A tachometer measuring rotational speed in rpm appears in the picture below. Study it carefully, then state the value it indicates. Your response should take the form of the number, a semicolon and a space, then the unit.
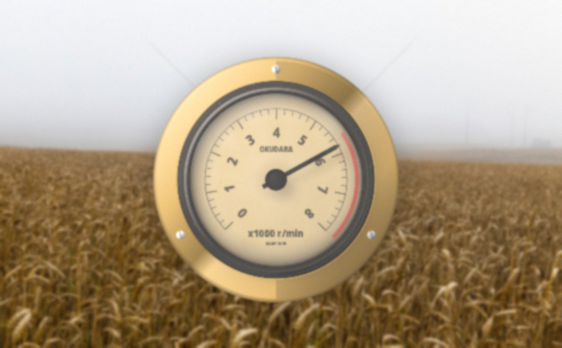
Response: 5800; rpm
